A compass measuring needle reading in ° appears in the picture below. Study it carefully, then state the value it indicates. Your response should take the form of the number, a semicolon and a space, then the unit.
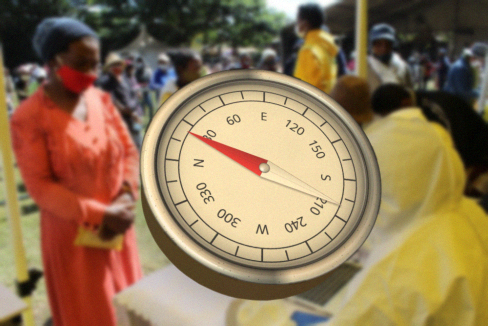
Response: 22.5; °
